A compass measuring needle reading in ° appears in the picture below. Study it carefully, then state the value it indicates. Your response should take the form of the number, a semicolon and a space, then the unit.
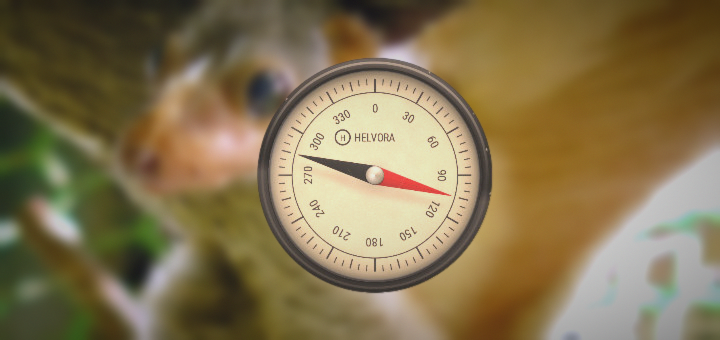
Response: 105; °
